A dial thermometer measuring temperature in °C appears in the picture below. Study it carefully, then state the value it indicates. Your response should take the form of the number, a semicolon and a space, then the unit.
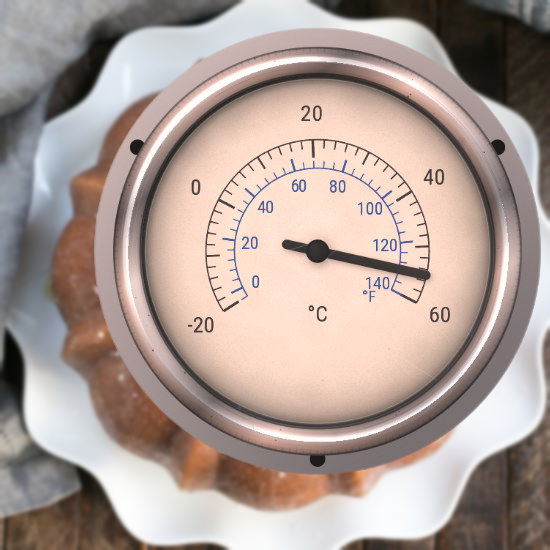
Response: 55; °C
